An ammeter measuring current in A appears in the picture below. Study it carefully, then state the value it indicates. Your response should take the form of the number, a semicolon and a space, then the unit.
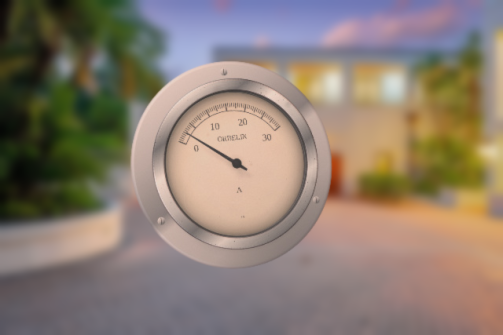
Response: 2.5; A
